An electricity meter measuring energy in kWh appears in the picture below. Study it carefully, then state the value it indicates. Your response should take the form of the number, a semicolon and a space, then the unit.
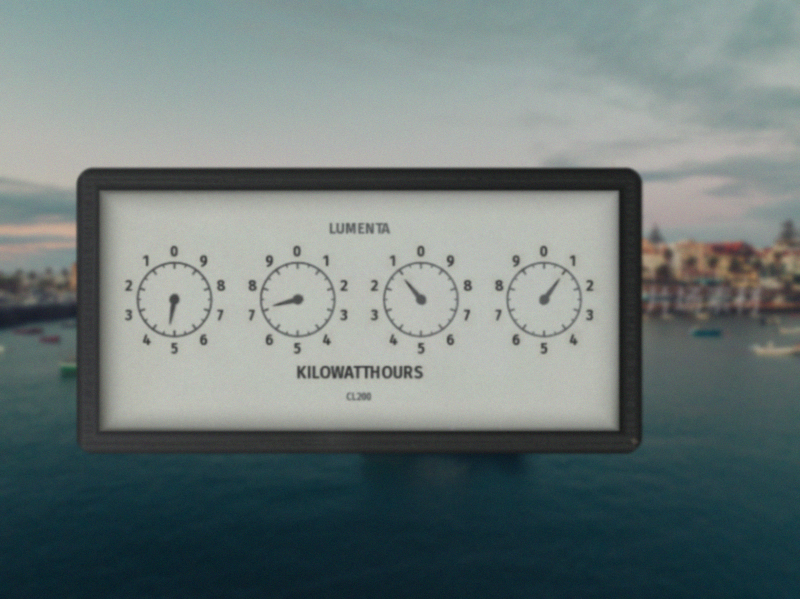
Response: 4711; kWh
